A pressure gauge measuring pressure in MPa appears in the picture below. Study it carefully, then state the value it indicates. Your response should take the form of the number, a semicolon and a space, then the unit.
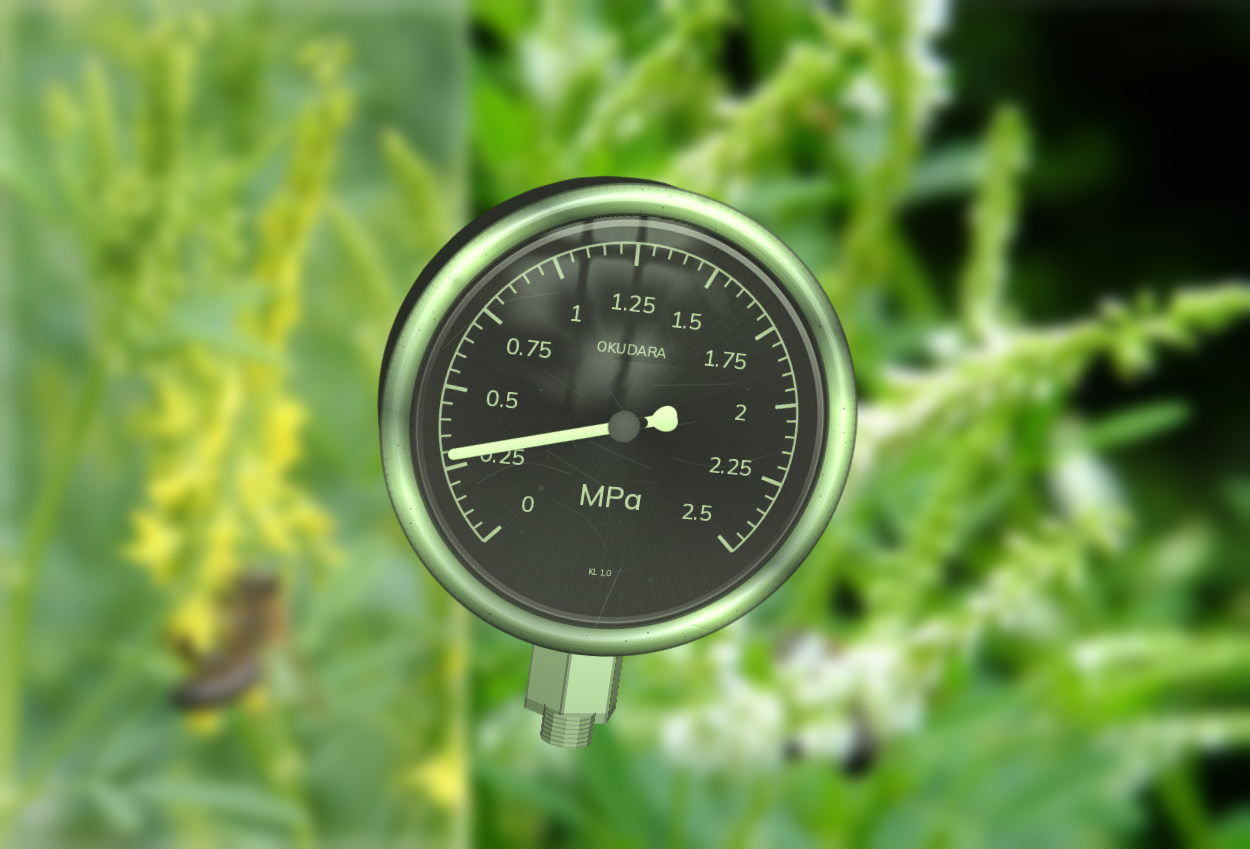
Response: 0.3; MPa
